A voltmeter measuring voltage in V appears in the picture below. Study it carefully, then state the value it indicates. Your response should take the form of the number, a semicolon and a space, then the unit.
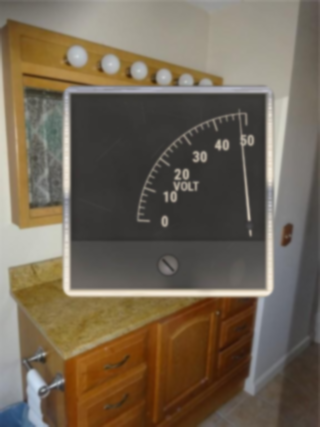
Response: 48; V
